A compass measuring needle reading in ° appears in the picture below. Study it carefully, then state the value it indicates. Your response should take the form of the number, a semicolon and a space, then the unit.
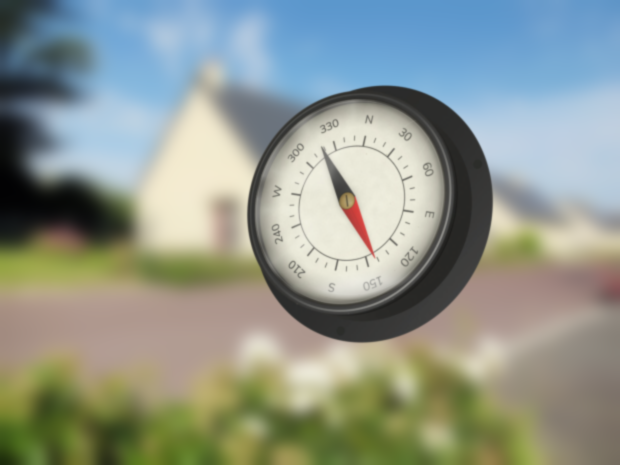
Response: 140; °
